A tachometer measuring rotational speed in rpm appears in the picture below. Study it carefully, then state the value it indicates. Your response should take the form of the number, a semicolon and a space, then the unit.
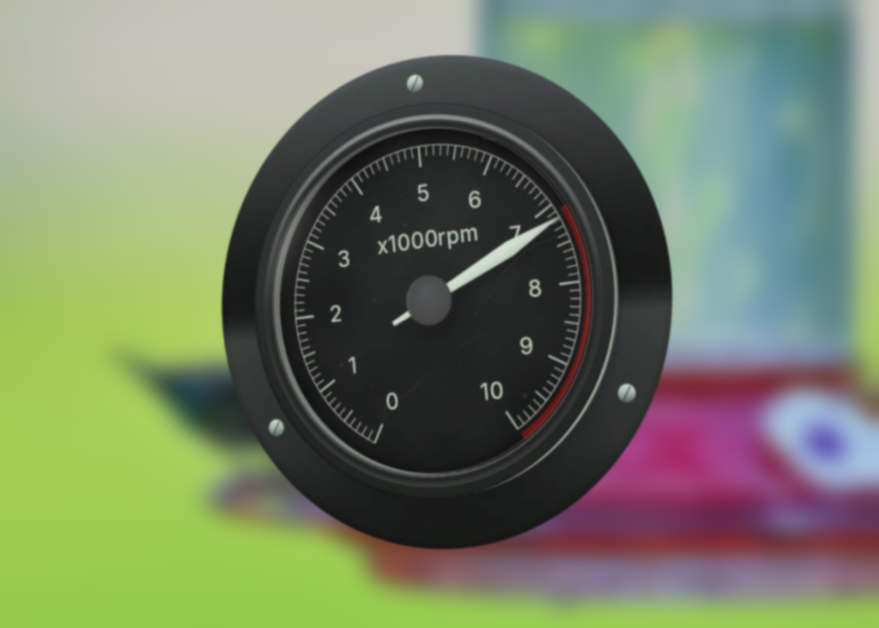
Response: 7200; rpm
